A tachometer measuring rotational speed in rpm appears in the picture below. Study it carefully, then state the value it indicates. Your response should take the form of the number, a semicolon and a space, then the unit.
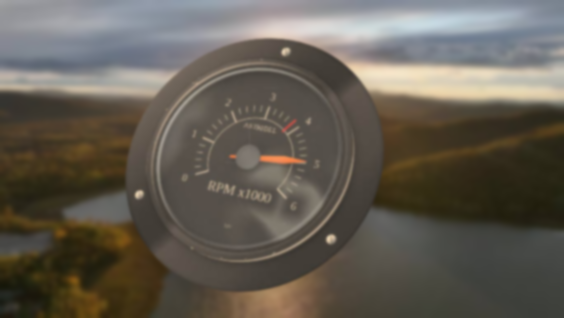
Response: 5000; rpm
